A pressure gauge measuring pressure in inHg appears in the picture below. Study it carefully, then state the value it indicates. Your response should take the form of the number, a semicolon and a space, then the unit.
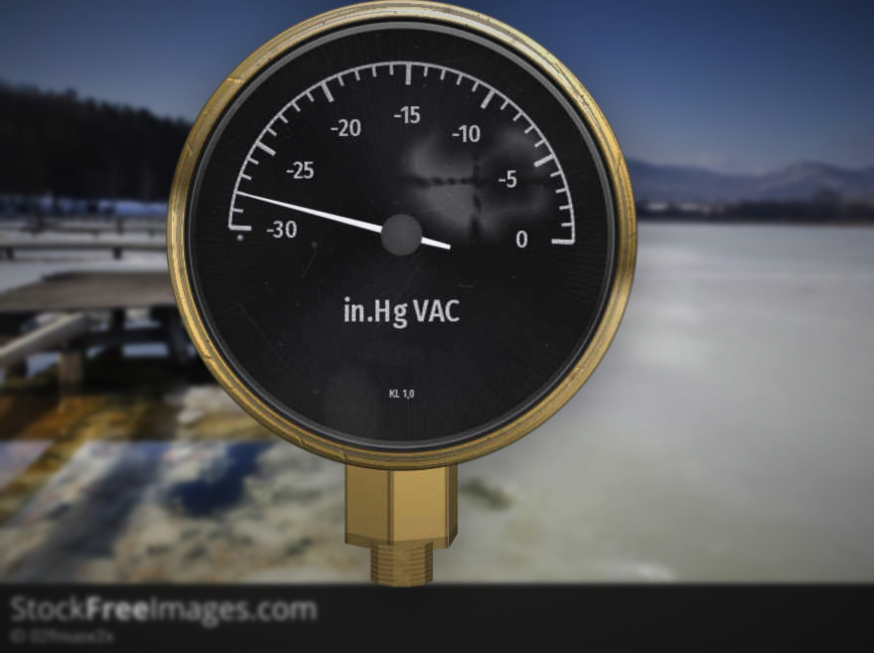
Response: -28; inHg
